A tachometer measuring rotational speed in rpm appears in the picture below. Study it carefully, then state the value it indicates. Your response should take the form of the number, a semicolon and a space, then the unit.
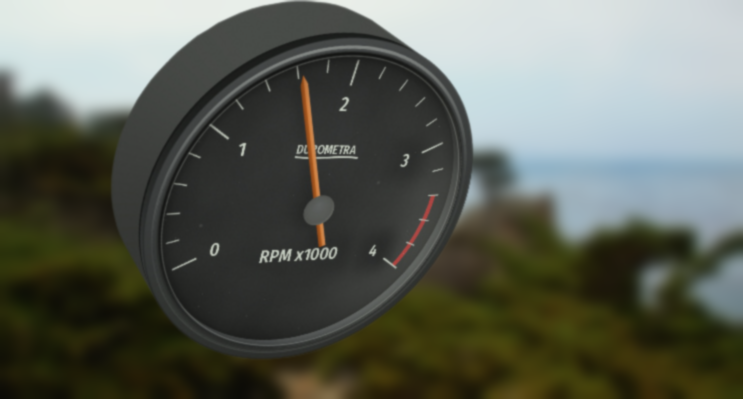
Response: 1600; rpm
